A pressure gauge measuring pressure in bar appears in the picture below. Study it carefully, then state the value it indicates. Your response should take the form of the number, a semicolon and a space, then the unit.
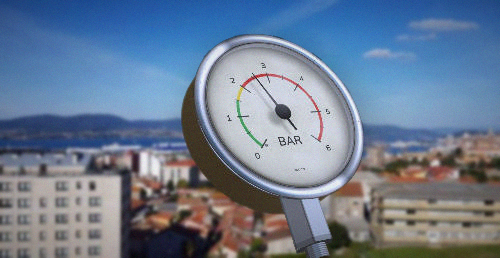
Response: 2.5; bar
